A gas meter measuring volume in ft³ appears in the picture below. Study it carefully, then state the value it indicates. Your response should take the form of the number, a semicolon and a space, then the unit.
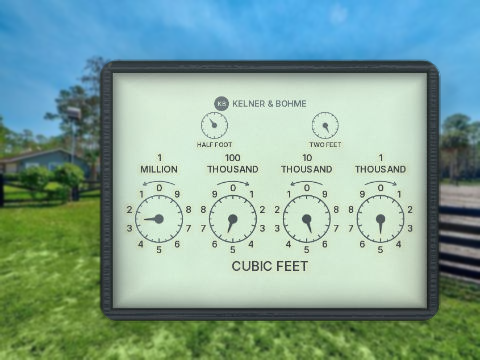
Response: 255500; ft³
